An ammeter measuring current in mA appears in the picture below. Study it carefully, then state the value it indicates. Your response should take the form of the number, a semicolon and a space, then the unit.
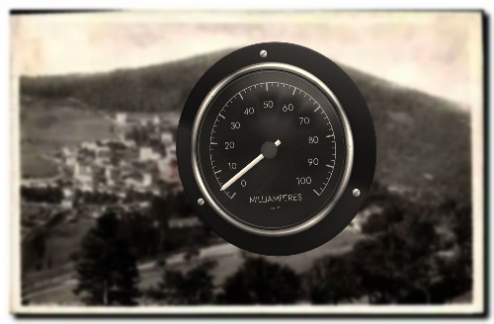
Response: 4; mA
